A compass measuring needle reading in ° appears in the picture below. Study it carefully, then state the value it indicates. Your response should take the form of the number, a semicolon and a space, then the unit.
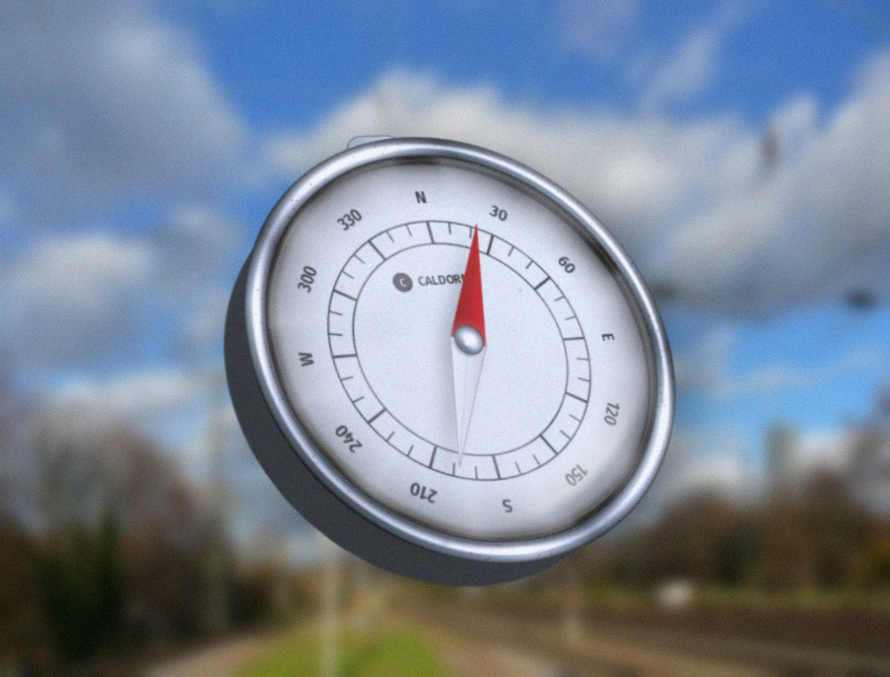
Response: 20; °
